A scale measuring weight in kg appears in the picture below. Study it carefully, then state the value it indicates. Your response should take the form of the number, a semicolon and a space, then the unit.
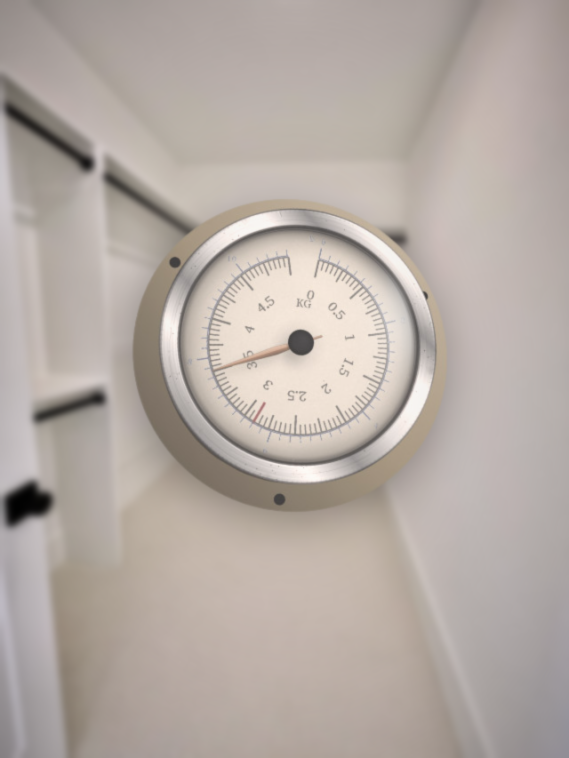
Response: 3.5; kg
